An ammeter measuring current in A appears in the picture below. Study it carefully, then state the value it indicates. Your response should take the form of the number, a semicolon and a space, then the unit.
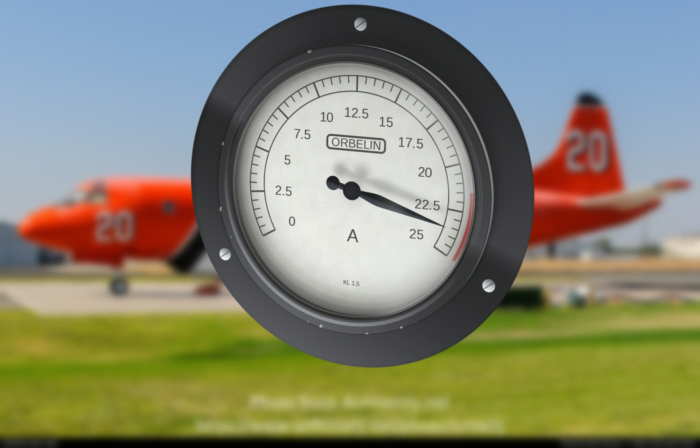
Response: 23.5; A
